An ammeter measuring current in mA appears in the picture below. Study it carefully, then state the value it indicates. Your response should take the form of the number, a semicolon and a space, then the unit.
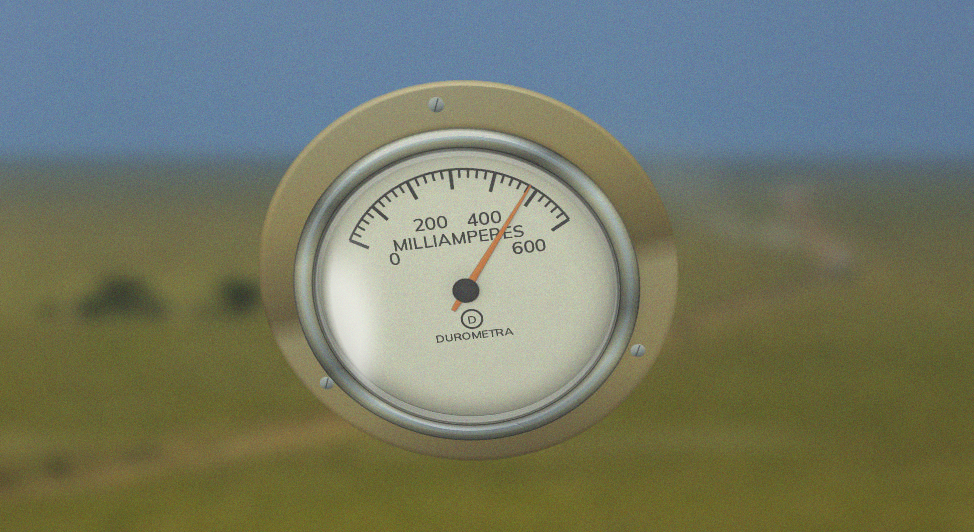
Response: 480; mA
